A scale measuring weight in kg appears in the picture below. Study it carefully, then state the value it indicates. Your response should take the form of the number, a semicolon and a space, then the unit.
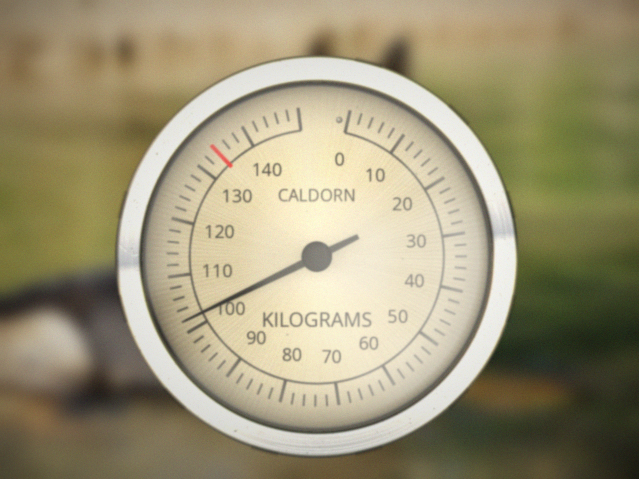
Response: 102; kg
